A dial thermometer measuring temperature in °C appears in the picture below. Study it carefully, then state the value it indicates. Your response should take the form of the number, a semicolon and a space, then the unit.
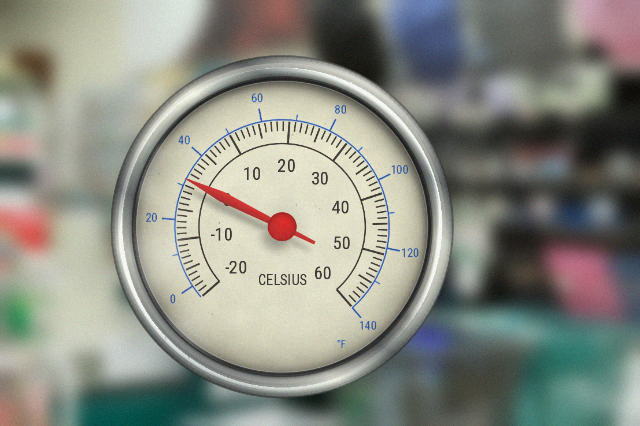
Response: 0; °C
